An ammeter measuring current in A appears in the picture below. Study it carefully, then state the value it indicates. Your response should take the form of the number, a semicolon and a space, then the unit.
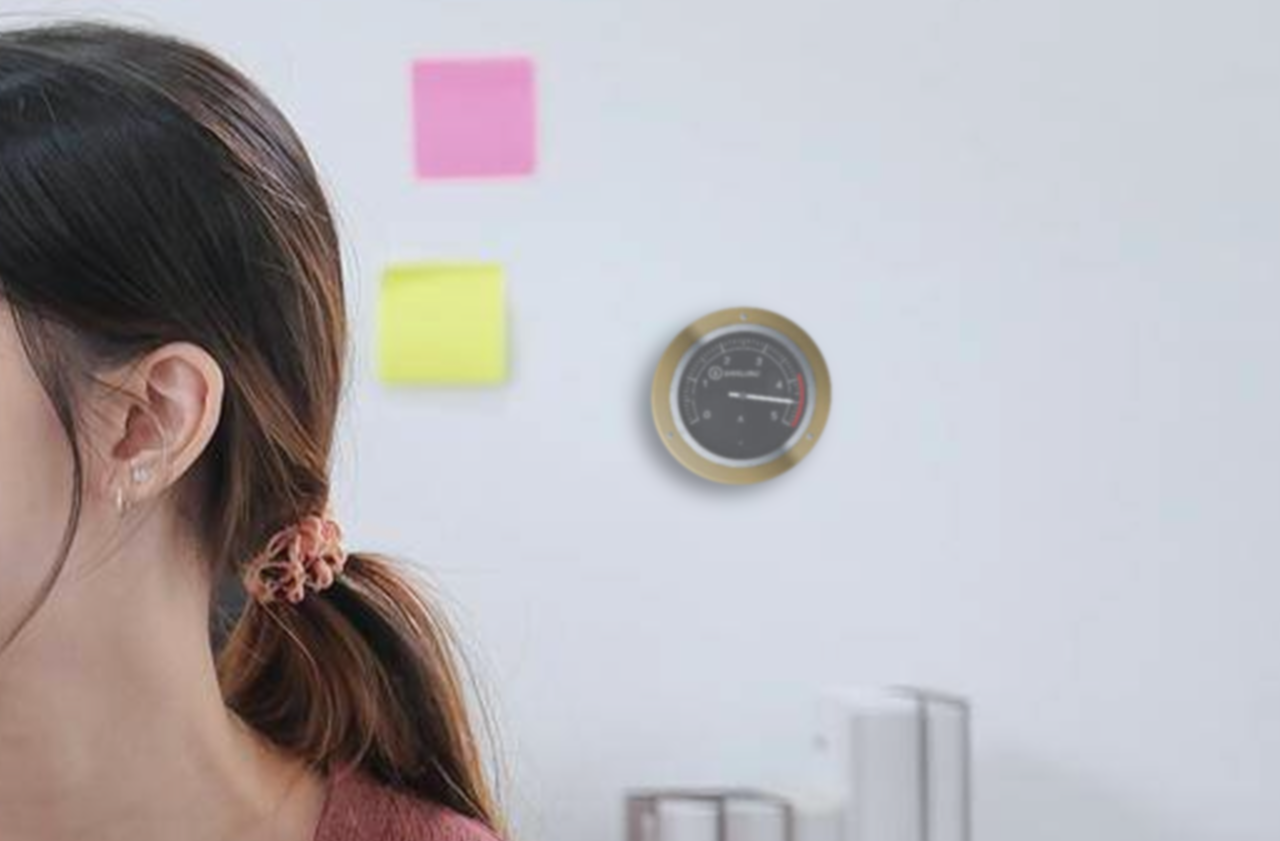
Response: 4.5; A
